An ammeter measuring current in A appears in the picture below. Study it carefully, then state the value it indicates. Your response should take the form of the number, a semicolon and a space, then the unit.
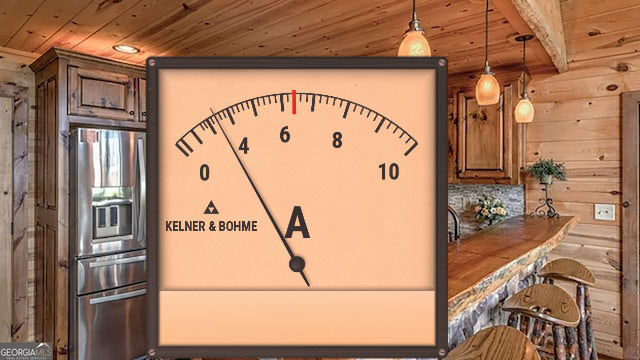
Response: 3.4; A
